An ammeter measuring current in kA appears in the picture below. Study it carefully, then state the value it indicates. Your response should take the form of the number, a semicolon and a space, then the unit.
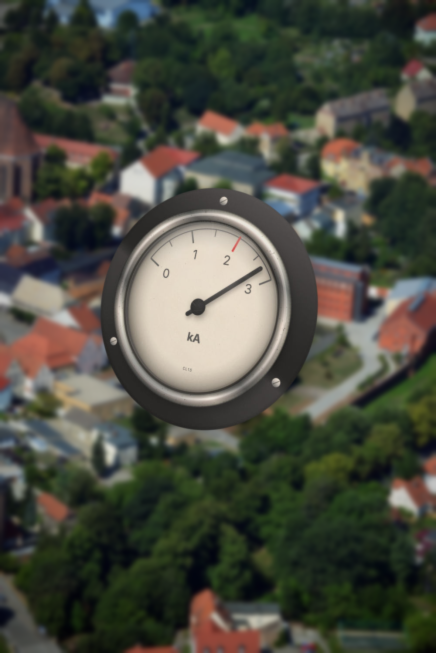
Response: 2.75; kA
